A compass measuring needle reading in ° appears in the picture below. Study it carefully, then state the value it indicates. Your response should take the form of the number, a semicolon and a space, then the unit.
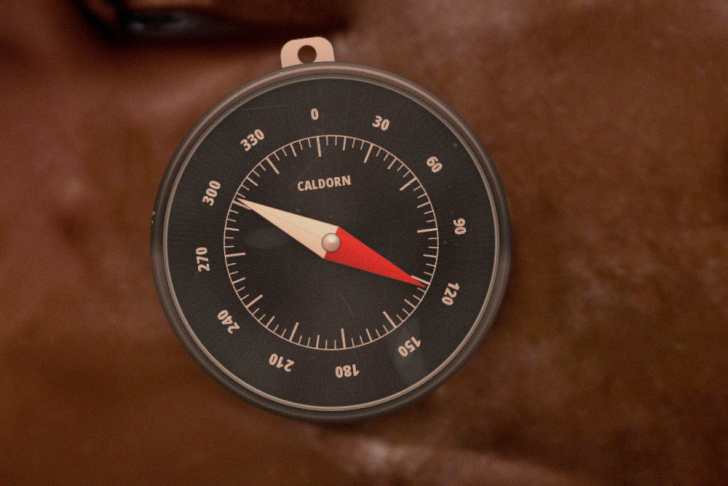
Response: 122.5; °
